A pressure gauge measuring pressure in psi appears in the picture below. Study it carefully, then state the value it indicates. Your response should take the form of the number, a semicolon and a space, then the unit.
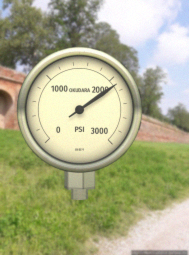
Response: 2100; psi
